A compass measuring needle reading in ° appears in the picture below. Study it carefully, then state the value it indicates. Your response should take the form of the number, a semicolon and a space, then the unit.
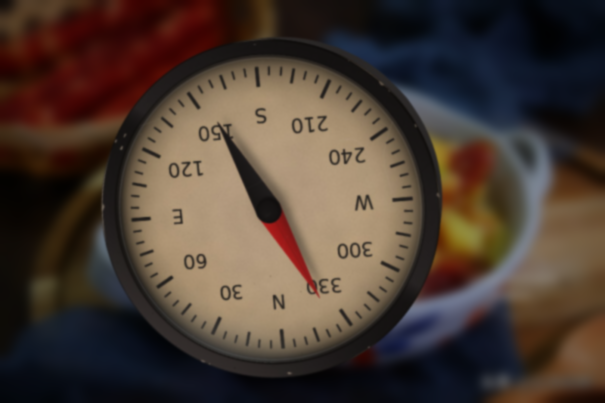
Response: 335; °
